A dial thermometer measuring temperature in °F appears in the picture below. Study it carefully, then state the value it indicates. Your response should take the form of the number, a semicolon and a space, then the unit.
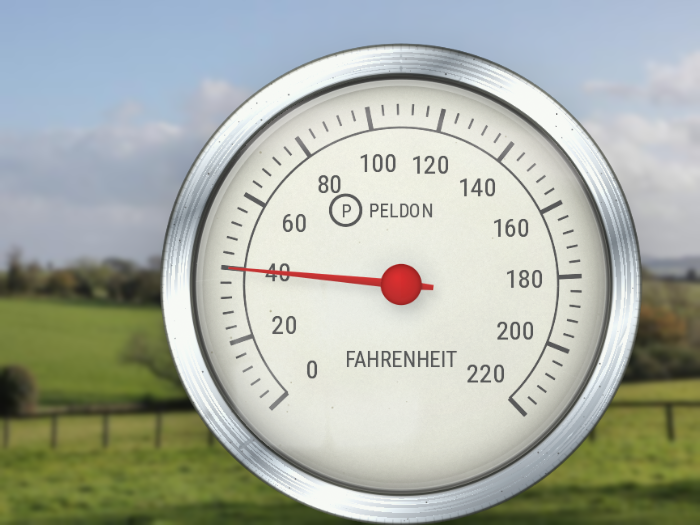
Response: 40; °F
